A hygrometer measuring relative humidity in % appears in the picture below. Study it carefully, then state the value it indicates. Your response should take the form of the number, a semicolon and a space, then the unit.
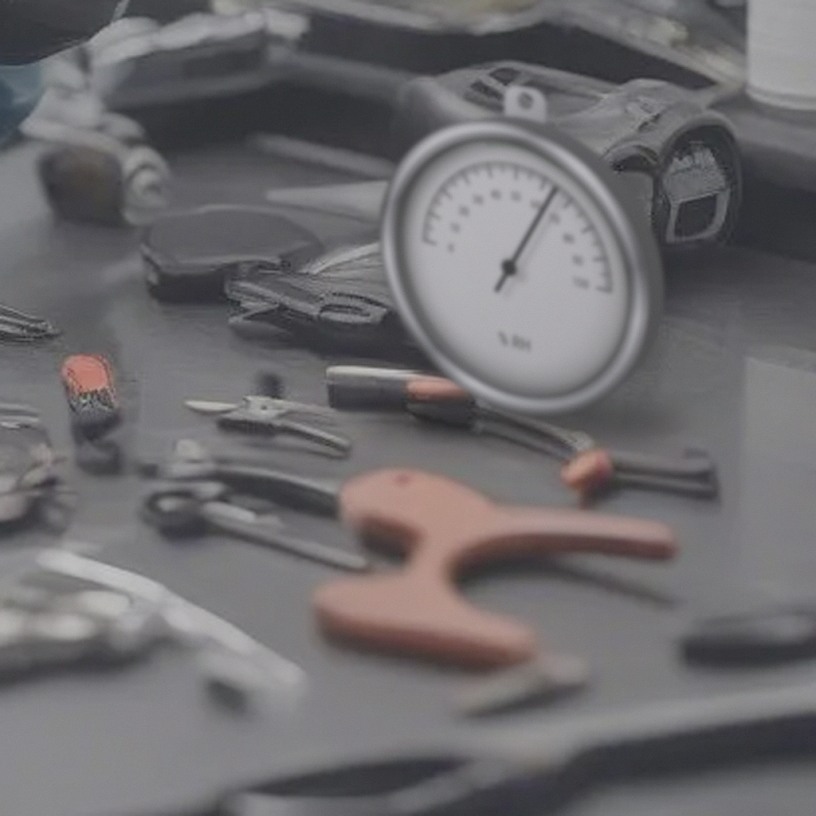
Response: 65; %
